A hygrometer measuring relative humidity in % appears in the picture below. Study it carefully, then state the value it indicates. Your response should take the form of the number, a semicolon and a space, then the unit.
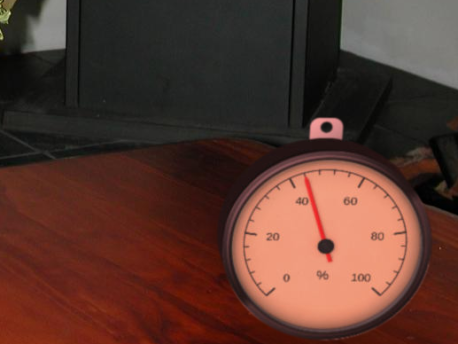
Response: 44; %
